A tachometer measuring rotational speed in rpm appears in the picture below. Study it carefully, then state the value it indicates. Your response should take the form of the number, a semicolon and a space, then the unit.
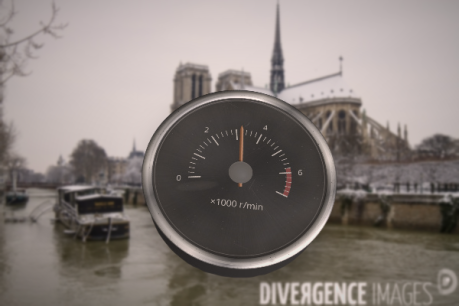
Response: 3200; rpm
